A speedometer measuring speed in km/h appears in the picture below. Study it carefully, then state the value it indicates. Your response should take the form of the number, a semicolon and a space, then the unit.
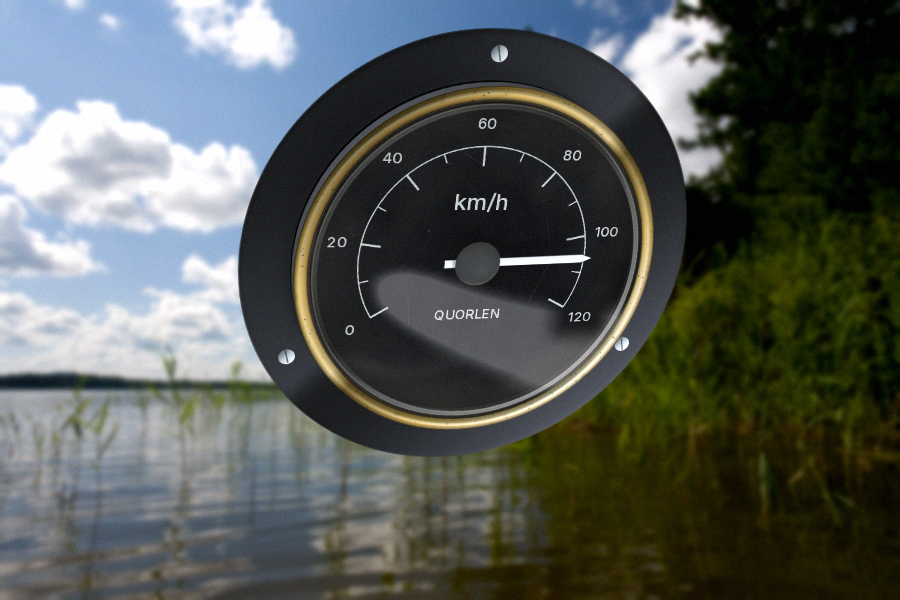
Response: 105; km/h
